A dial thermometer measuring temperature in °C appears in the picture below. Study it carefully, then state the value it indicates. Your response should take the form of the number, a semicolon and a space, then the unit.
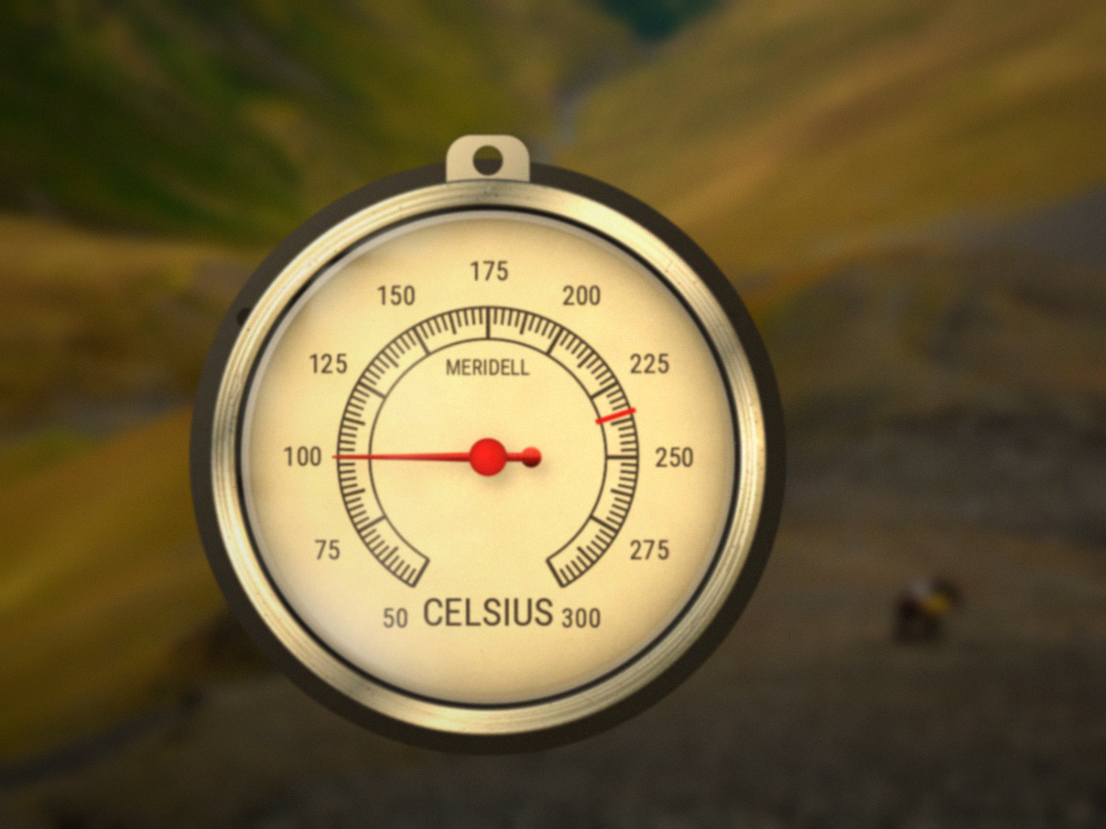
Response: 100; °C
